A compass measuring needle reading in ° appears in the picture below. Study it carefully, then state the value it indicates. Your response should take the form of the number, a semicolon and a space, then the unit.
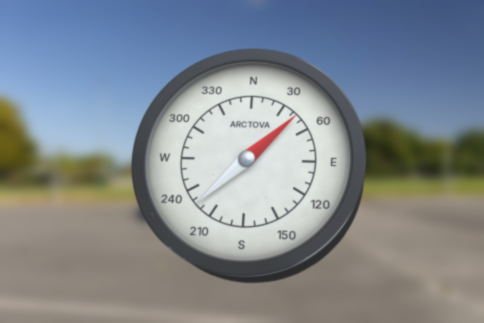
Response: 45; °
